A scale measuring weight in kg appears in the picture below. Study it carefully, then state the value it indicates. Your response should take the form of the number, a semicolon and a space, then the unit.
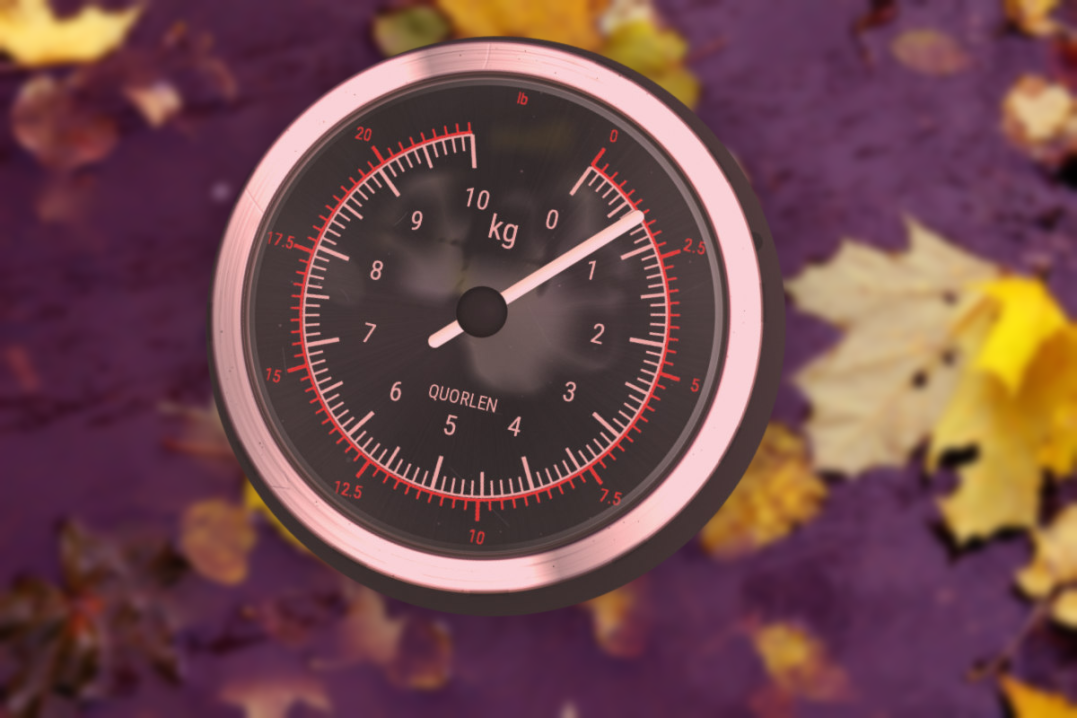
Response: 0.7; kg
